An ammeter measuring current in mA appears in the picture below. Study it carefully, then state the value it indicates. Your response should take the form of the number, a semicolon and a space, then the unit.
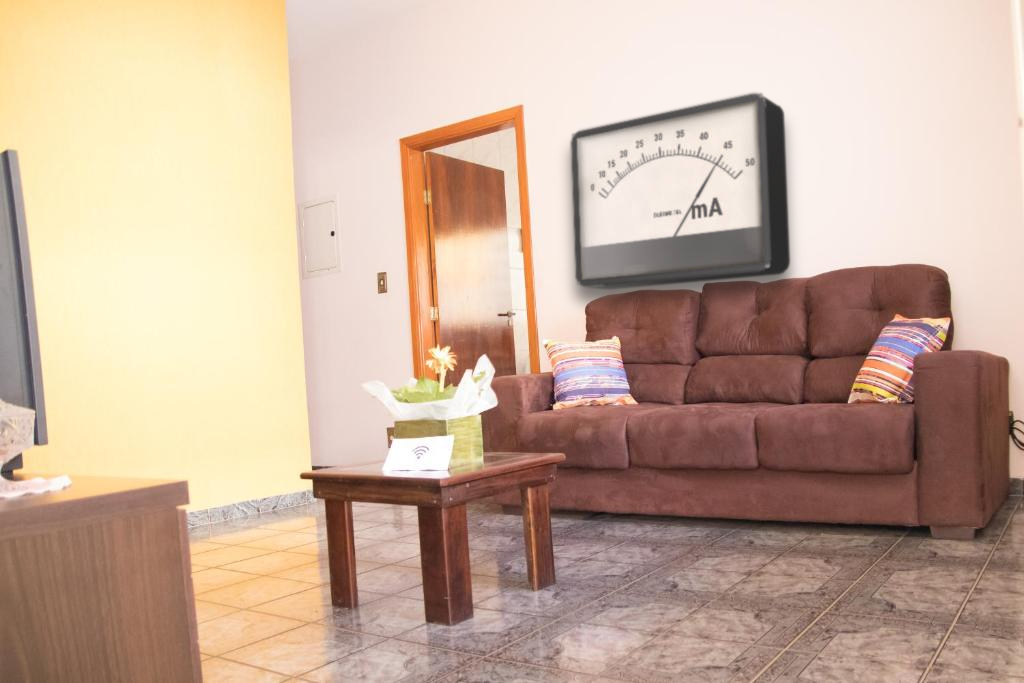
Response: 45; mA
